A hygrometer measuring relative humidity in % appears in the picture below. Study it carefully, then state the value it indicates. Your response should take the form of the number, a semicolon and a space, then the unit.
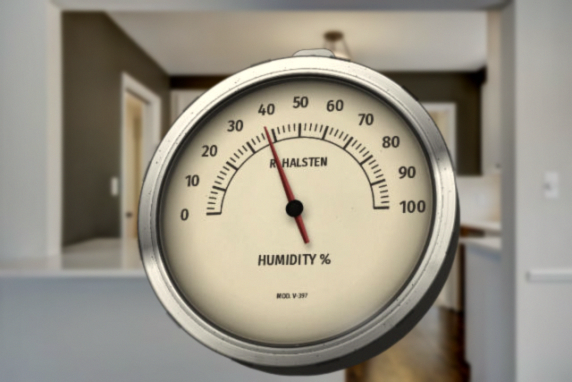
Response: 38; %
